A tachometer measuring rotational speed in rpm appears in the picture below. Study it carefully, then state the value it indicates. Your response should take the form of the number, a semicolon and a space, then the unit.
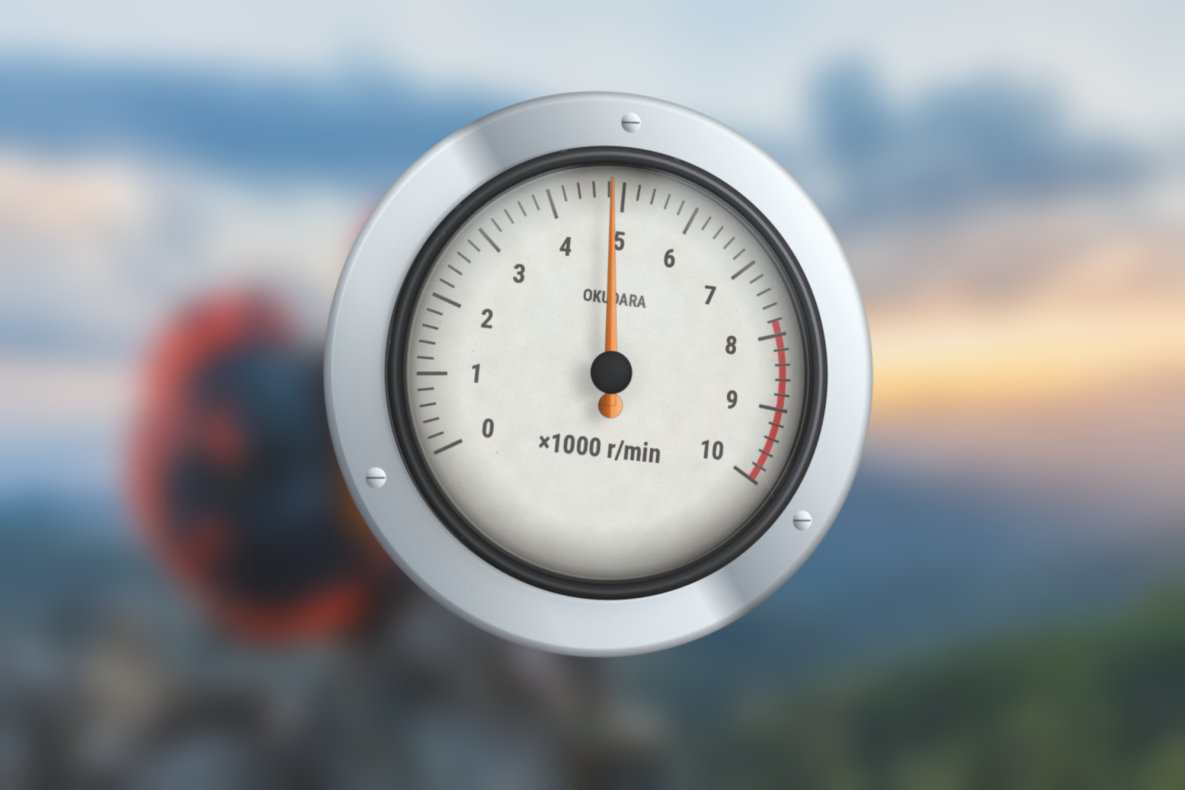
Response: 4800; rpm
